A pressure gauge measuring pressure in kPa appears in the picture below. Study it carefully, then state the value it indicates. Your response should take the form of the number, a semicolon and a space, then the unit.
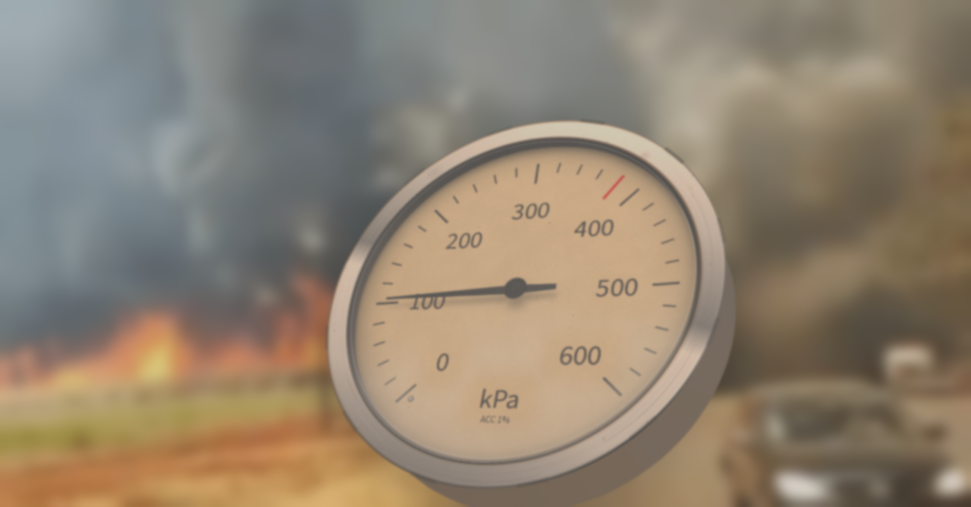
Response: 100; kPa
